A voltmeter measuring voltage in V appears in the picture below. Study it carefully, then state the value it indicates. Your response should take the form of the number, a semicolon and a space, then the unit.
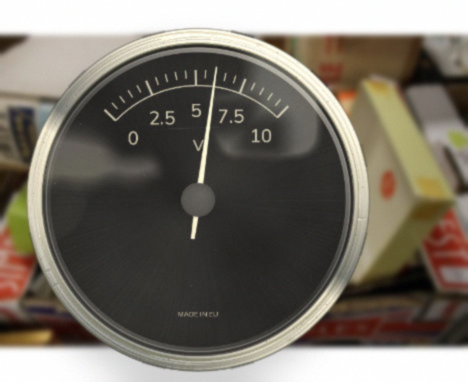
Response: 6; V
